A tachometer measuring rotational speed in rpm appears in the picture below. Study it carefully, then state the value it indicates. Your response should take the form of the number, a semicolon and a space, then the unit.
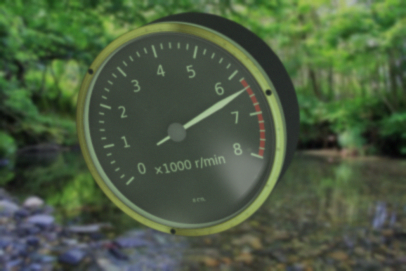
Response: 6400; rpm
